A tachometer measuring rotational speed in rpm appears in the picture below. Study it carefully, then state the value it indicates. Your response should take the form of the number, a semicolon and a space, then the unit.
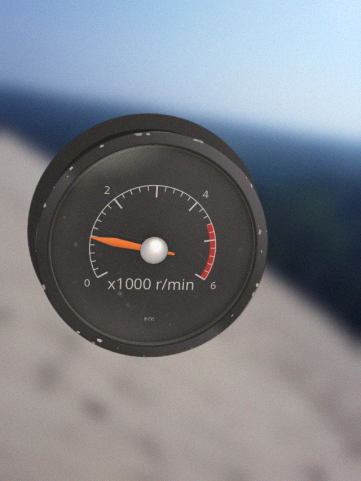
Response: 1000; rpm
